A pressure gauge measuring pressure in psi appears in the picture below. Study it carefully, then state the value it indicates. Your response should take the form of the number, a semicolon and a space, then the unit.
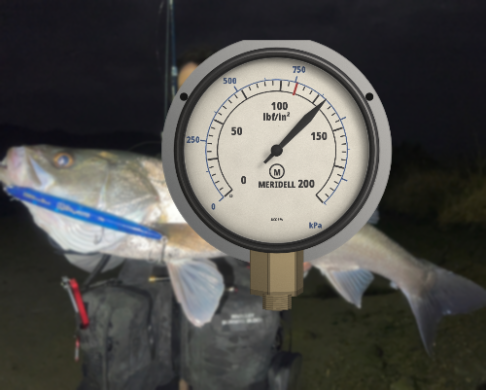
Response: 130; psi
